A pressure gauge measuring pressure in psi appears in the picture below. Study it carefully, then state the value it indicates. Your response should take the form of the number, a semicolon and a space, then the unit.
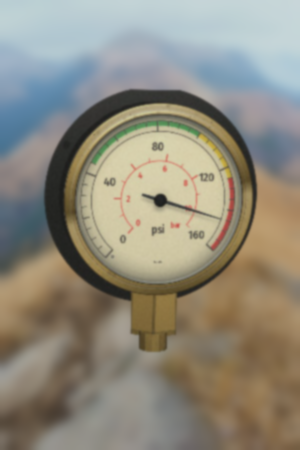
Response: 145; psi
